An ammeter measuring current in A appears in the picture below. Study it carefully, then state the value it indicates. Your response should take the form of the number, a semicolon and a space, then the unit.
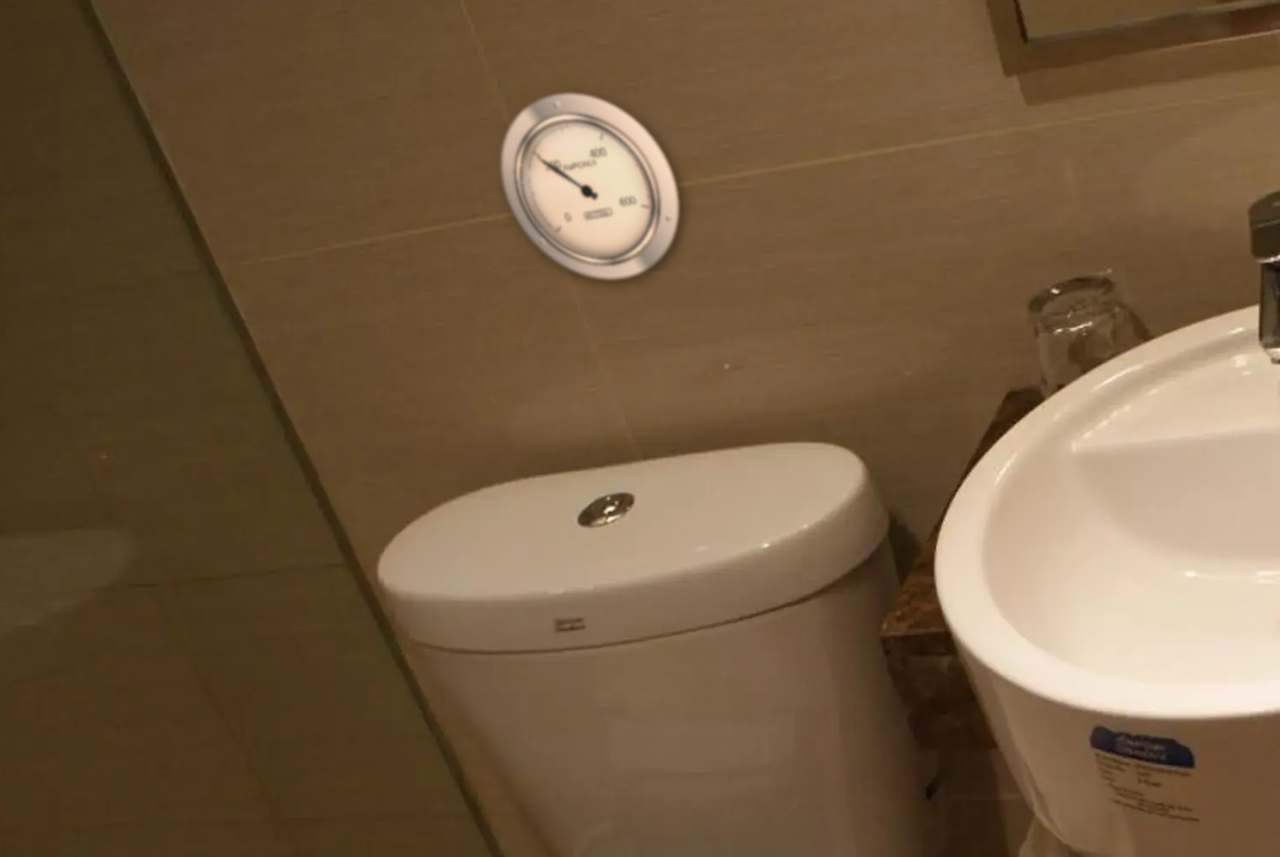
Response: 200; A
